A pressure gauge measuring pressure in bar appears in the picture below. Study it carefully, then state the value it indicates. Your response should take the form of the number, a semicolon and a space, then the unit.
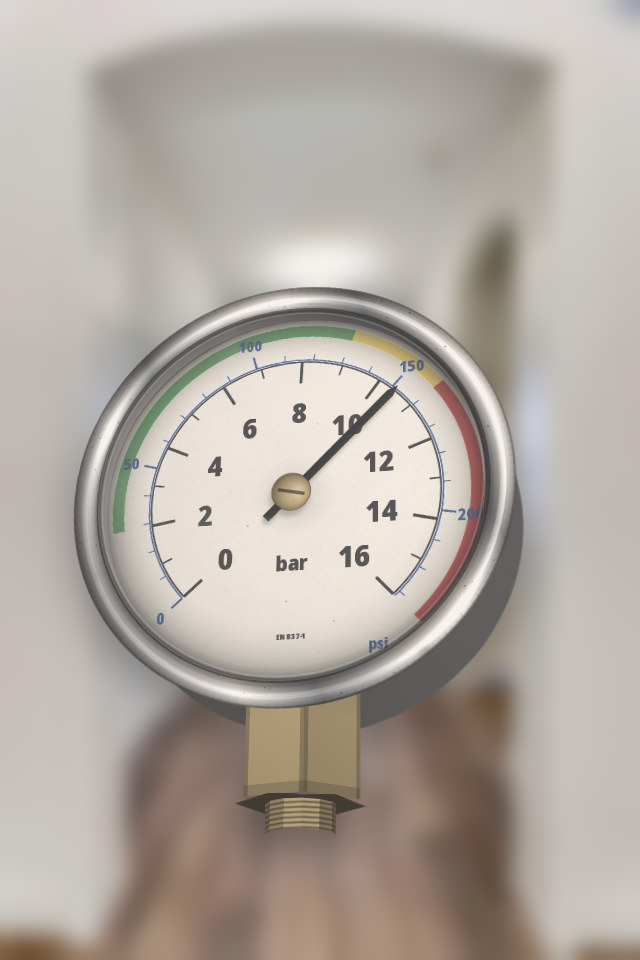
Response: 10.5; bar
